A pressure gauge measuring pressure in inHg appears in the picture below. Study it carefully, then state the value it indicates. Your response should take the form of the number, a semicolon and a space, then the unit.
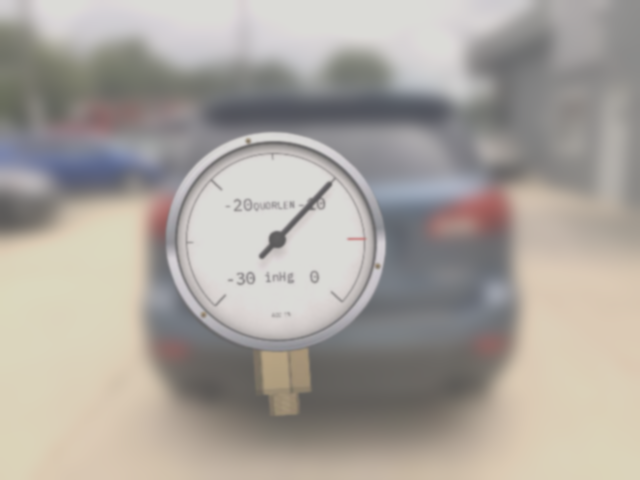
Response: -10; inHg
